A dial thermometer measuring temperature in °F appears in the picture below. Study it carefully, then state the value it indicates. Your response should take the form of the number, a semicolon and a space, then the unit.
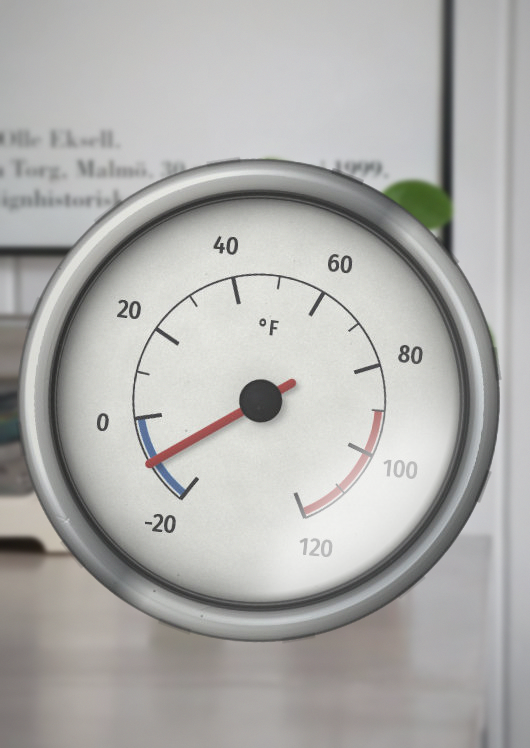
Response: -10; °F
